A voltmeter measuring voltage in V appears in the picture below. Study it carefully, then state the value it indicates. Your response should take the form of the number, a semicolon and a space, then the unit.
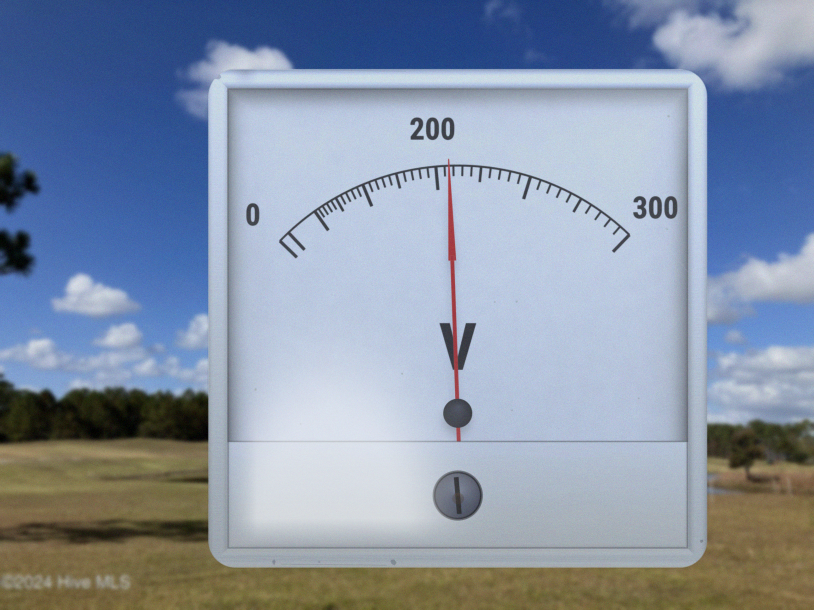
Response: 207.5; V
